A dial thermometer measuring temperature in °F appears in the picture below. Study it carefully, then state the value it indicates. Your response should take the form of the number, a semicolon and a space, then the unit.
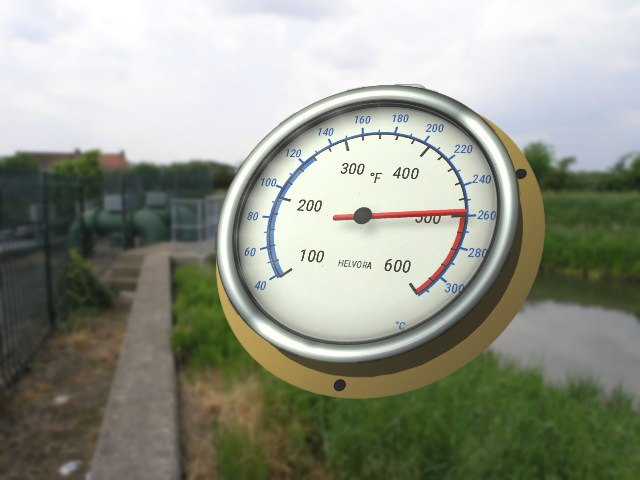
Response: 500; °F
